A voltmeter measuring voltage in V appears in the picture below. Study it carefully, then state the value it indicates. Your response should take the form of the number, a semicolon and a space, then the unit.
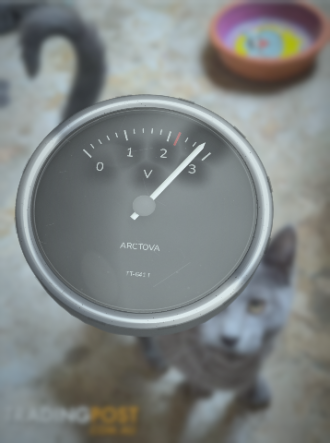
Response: 2.8; V
